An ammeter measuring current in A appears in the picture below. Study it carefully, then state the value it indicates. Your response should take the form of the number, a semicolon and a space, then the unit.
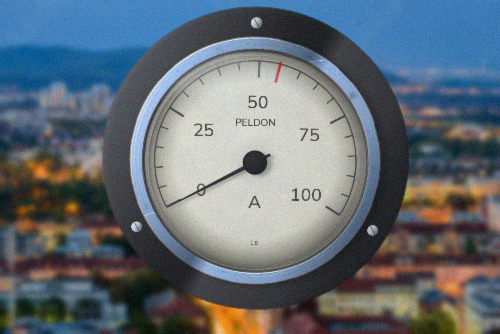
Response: 0; A
